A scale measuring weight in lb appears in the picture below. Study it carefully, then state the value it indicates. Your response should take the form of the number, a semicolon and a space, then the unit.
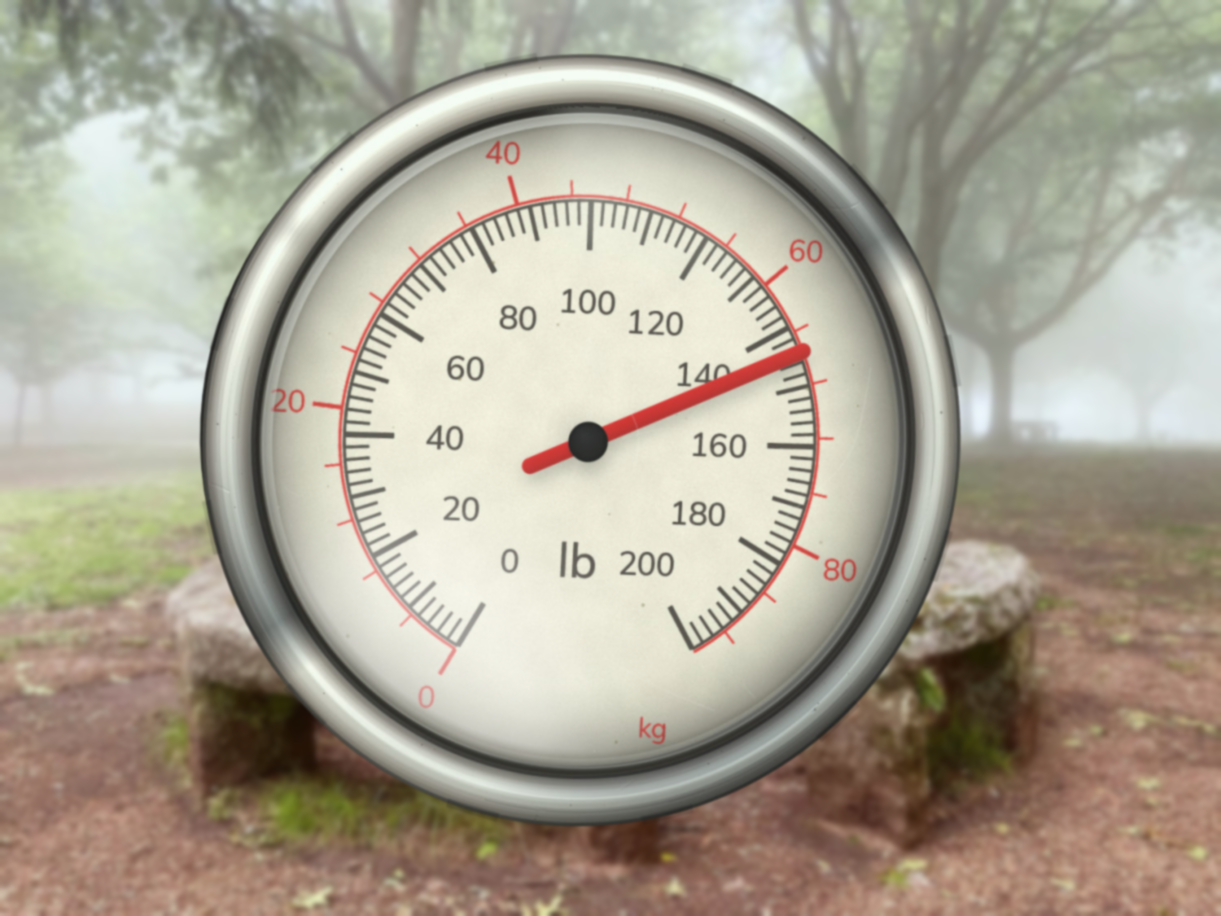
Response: 144; lb
